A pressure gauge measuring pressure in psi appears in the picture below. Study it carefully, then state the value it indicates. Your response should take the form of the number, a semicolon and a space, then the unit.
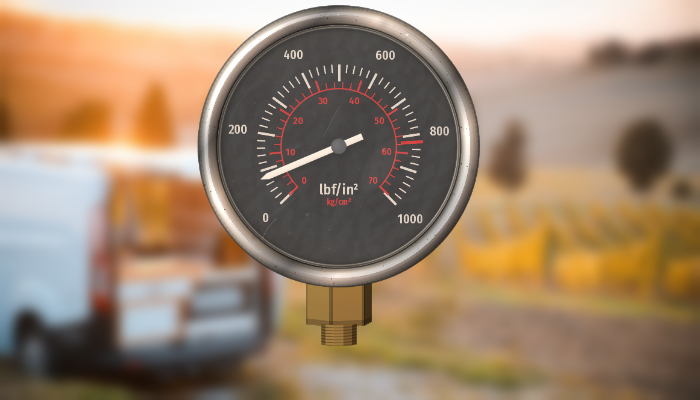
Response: 80; psi
